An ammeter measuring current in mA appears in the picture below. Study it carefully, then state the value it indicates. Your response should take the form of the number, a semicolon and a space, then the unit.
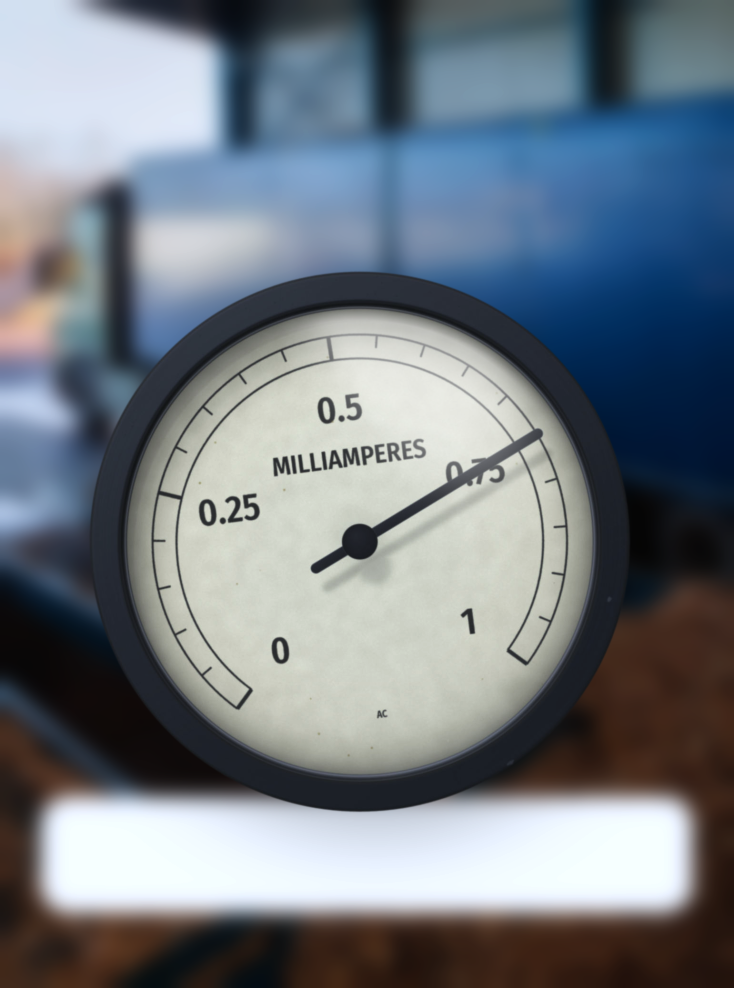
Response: 0.75; mA
